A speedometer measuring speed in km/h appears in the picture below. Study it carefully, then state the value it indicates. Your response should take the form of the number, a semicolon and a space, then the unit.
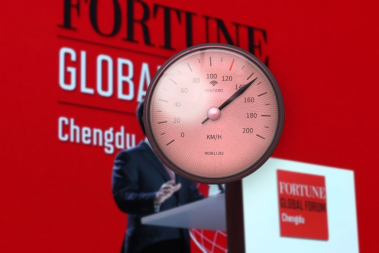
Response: 145; km/h
